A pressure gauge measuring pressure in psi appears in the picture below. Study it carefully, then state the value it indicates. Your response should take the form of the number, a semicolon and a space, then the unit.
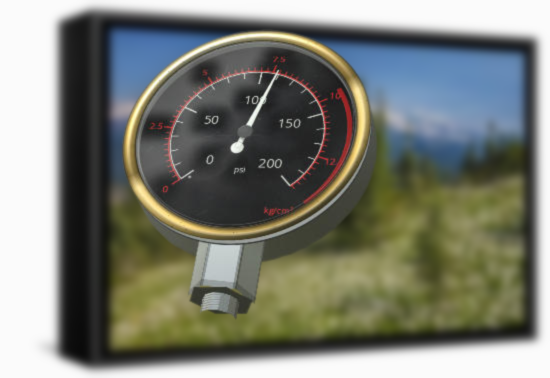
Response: 110; psi
